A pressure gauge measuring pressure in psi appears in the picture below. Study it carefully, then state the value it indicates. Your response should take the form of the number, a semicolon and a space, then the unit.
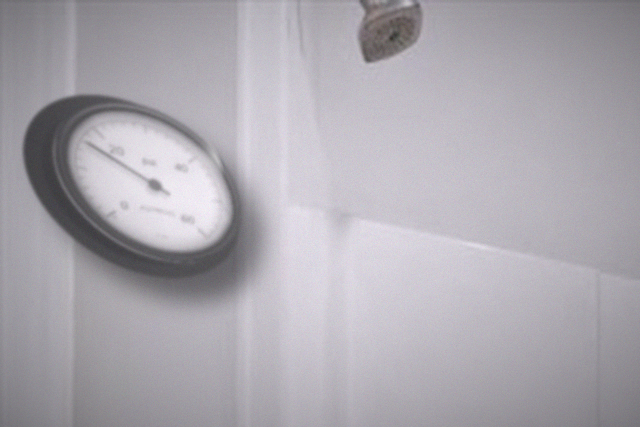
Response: 16; psi
